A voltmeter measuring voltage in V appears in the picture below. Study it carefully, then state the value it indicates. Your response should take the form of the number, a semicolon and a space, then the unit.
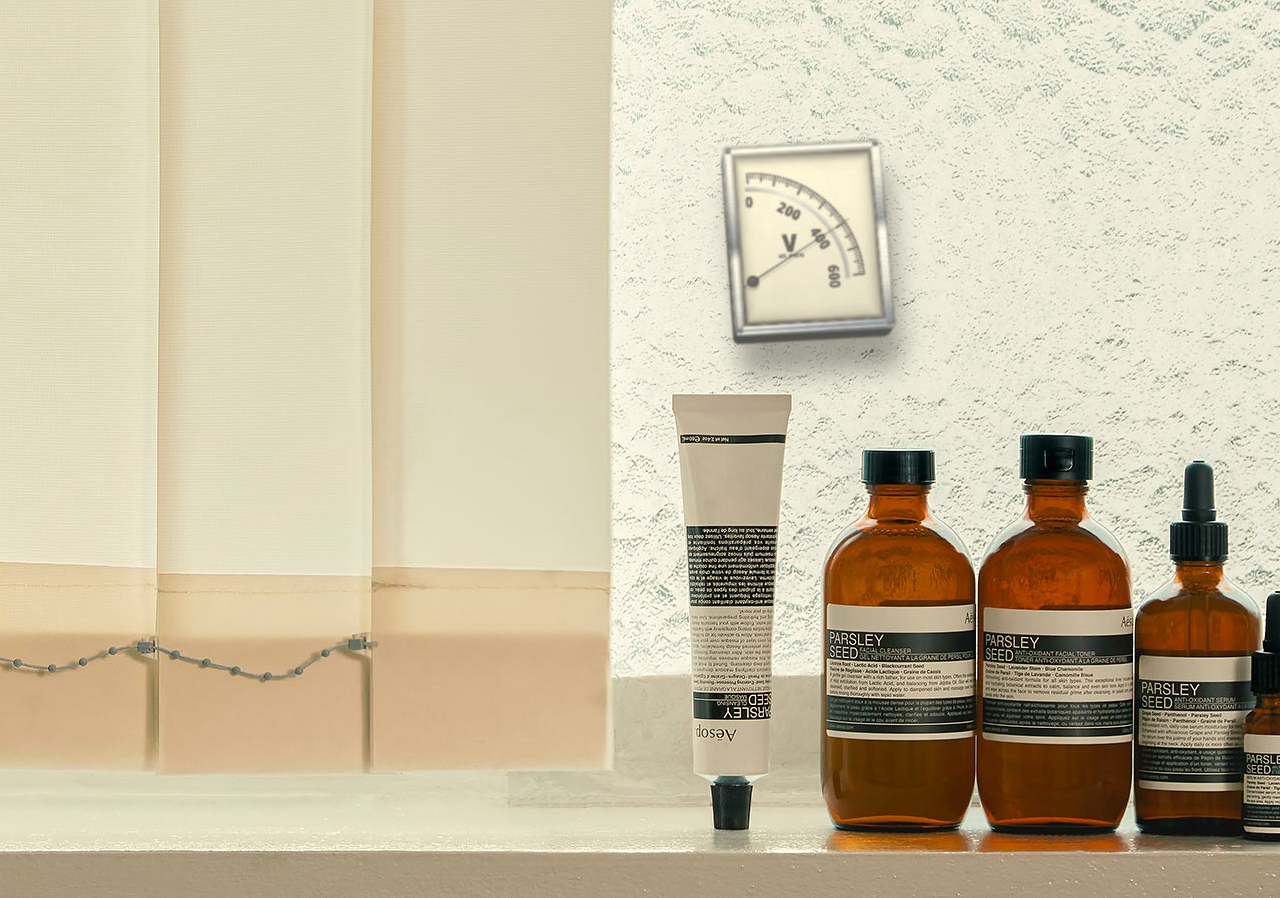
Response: 400; V
